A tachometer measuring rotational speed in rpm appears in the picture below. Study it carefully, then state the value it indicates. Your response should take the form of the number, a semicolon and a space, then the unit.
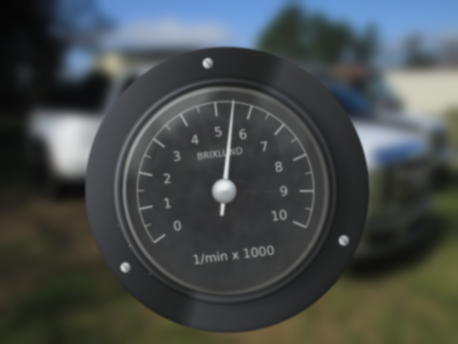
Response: 5500; rpm
